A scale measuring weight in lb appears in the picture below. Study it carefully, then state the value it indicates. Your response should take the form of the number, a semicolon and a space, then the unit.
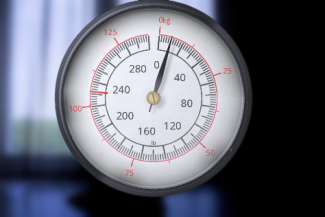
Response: 10; lb
